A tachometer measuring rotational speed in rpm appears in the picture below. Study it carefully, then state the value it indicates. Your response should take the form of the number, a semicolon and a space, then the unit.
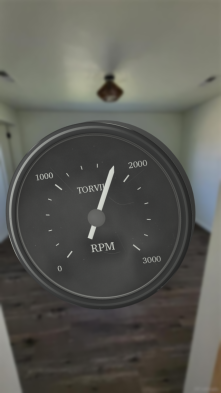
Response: 1800; rpm
